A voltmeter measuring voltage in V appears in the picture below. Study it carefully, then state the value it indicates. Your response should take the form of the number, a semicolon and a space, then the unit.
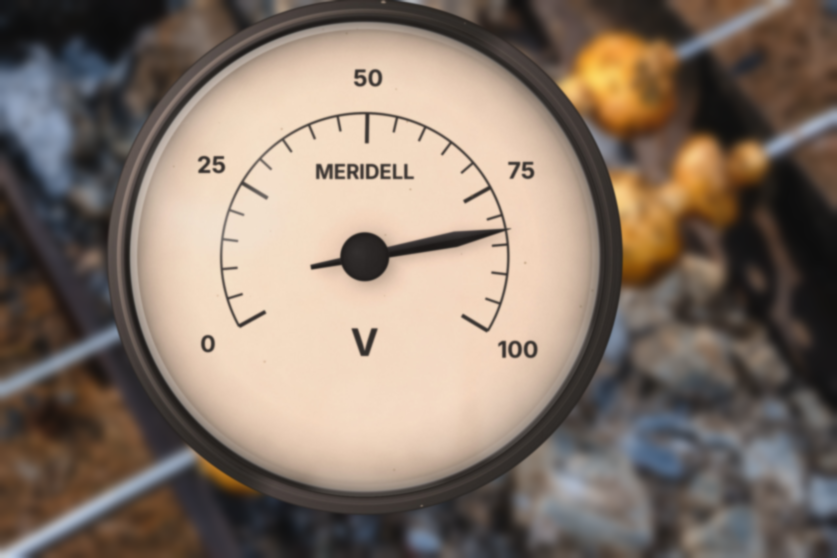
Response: 82.5; V
